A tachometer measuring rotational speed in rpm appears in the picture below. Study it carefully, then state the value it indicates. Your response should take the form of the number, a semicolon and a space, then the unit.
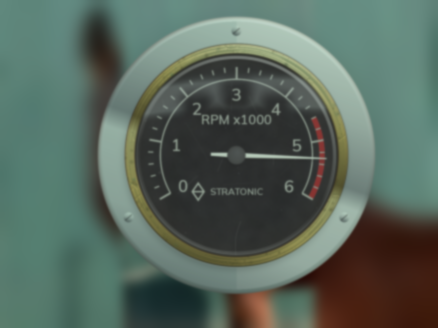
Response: 5300; rpm
